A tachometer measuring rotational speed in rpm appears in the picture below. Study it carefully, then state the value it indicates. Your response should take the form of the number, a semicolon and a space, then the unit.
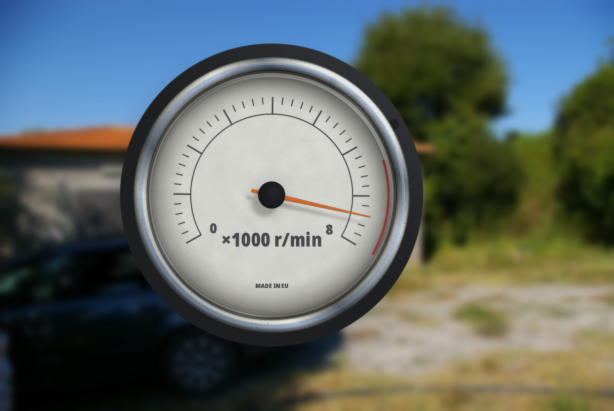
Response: 7400; rpm
